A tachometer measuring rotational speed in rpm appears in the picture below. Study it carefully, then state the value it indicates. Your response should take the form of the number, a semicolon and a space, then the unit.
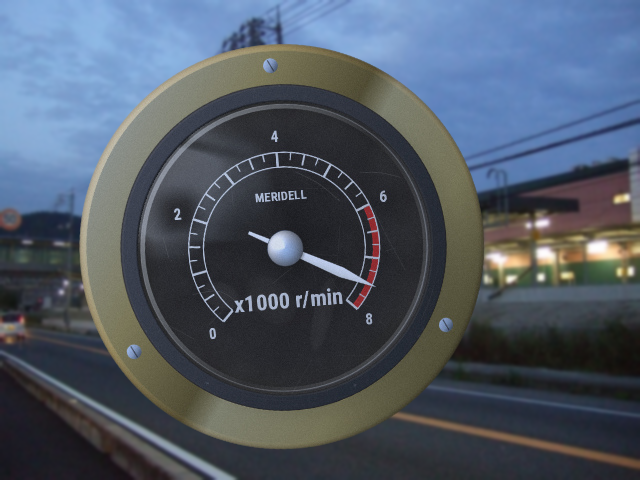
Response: 7500; rpm
